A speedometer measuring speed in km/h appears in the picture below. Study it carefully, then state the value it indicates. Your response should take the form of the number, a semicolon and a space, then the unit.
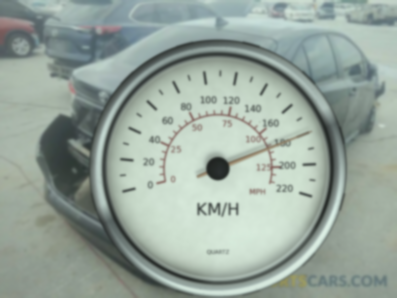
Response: 180; km/h
